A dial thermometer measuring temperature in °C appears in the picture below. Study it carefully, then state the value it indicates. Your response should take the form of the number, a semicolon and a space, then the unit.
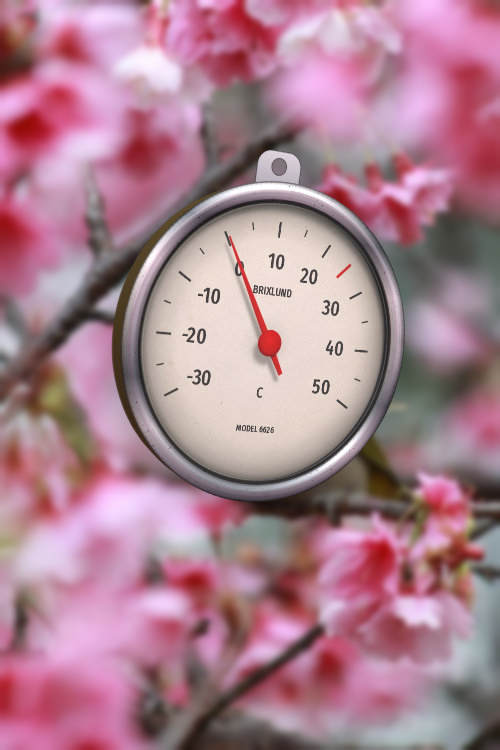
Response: 0; °C
